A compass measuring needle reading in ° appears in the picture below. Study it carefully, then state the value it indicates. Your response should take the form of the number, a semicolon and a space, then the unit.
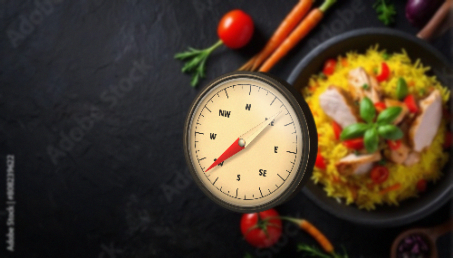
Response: 225; °
